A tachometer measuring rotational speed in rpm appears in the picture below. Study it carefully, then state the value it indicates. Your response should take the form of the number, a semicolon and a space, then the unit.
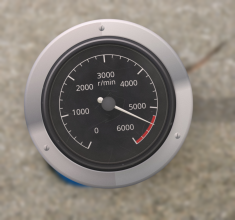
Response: 5400; rpm
